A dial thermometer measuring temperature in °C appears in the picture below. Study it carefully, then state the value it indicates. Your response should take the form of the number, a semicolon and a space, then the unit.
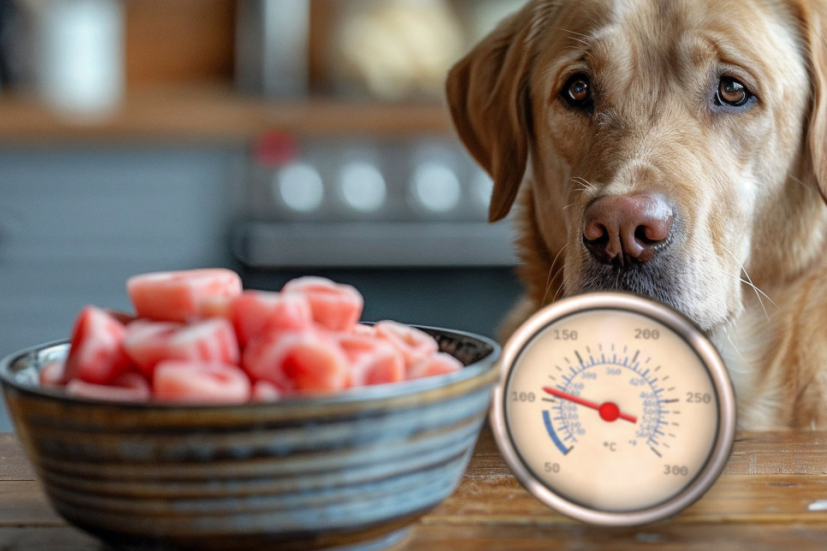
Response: 110; °C
